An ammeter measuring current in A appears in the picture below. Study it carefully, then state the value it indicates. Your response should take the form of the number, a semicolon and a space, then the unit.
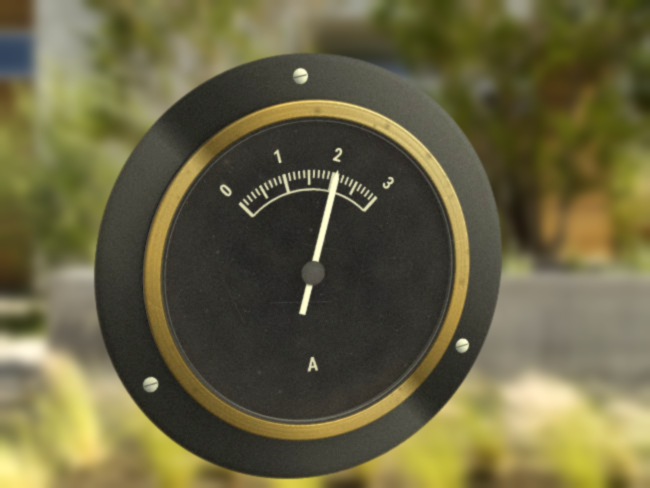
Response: 2; A
